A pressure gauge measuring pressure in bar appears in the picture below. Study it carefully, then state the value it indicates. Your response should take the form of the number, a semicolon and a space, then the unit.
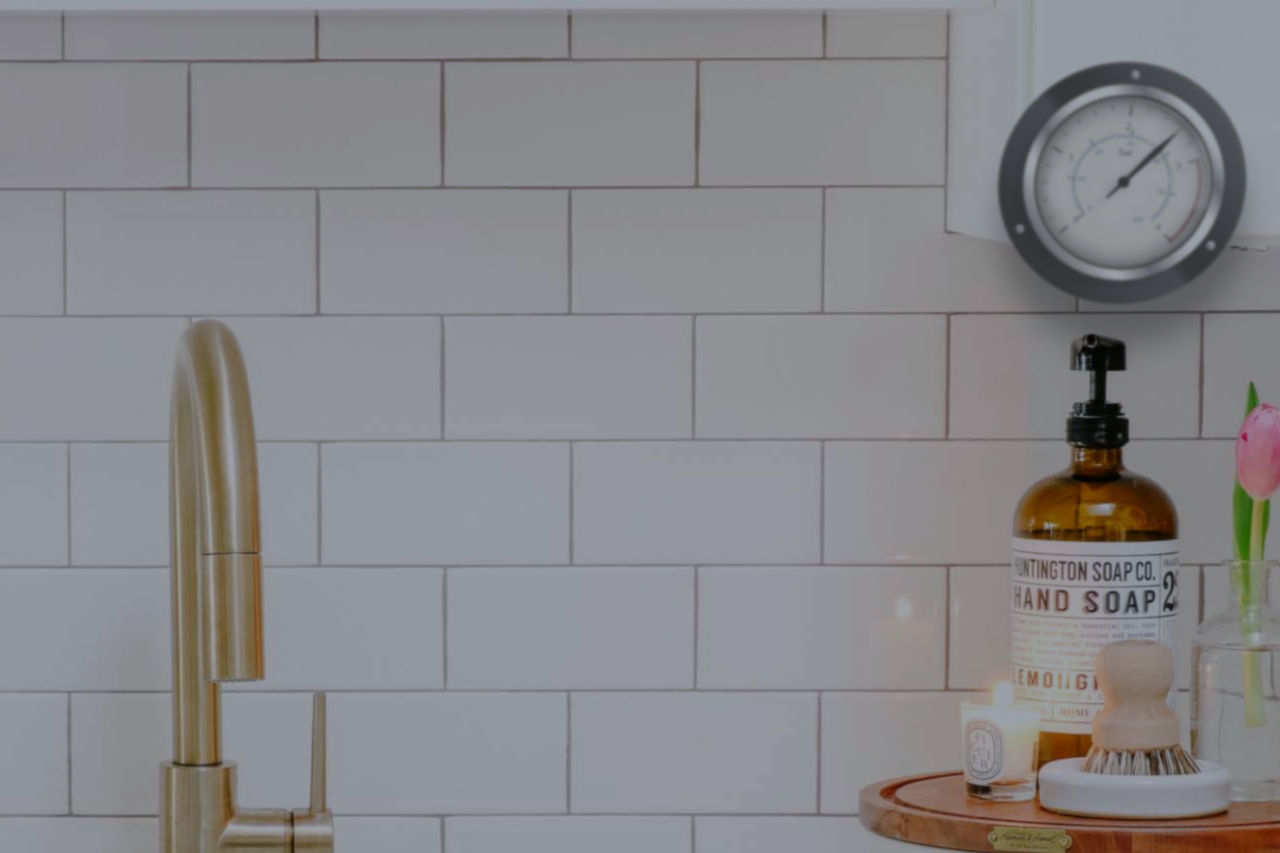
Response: 2.6; bar
